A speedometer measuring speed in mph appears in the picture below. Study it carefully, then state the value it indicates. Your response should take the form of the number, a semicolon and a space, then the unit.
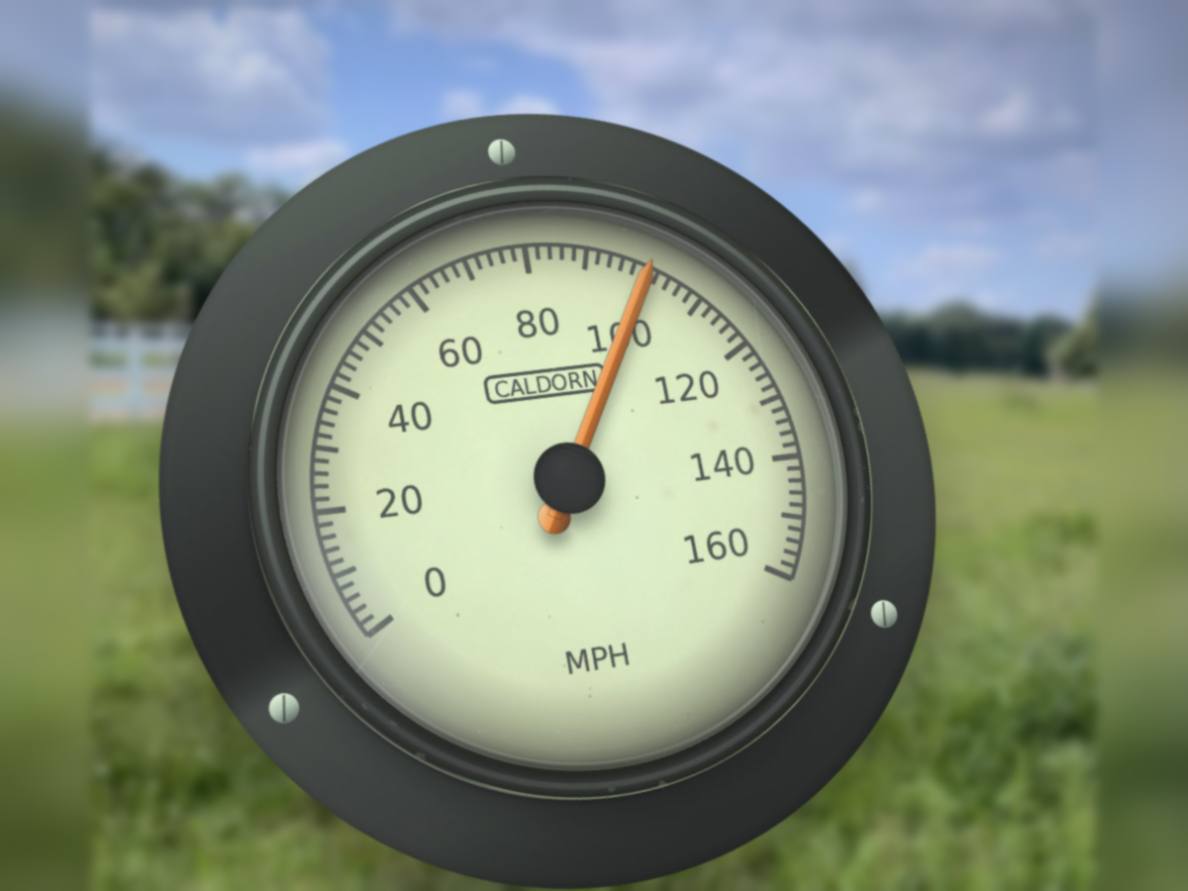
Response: 100; mph
